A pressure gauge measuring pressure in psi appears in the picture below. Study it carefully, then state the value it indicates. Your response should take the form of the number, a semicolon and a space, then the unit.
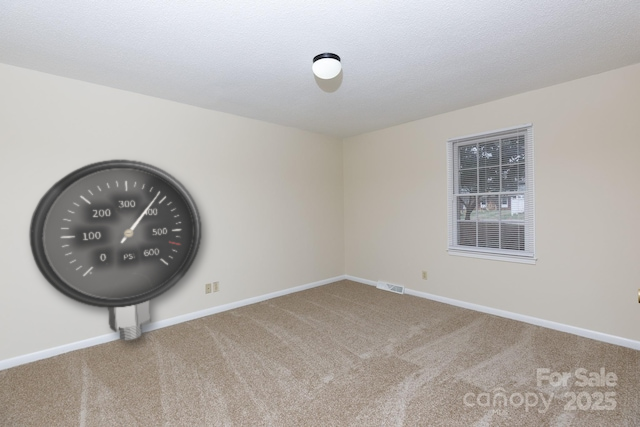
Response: 380; psi
